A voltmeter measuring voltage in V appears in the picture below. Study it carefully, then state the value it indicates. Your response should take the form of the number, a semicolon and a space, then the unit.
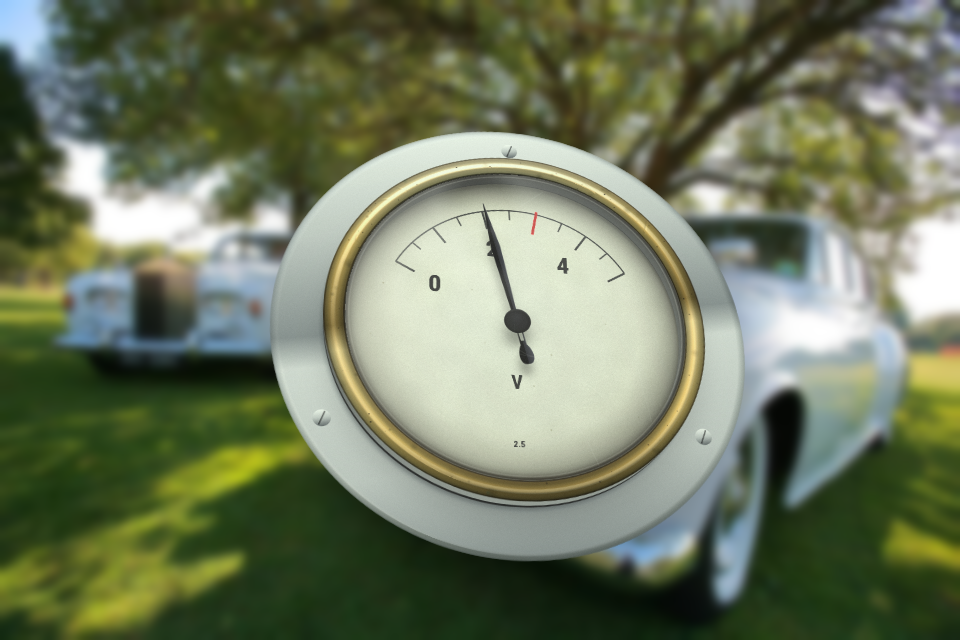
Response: 2; V
